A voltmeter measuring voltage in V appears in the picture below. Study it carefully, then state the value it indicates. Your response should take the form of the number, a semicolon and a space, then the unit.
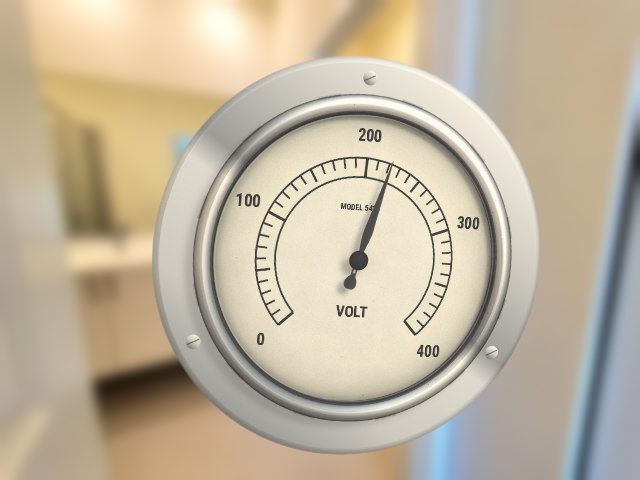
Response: 220; V
